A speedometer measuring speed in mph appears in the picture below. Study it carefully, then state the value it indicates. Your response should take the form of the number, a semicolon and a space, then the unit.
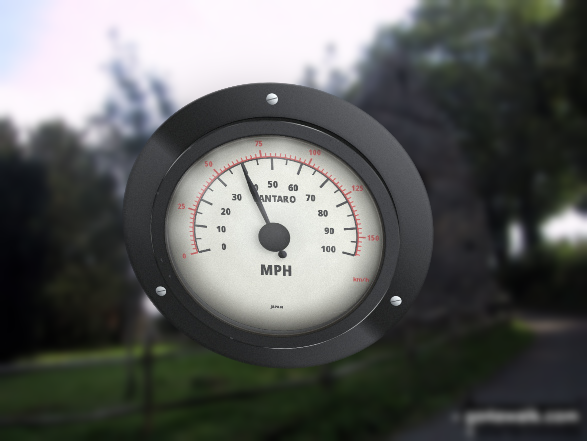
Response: 40; mph
